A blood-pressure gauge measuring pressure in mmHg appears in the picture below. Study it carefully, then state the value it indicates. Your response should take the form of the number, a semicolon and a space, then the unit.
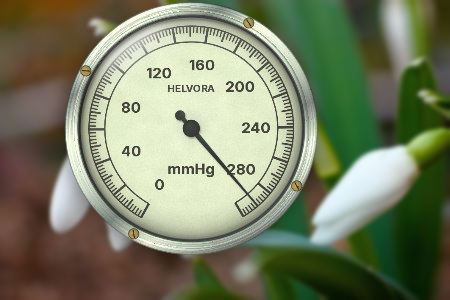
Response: 290; mmHg
